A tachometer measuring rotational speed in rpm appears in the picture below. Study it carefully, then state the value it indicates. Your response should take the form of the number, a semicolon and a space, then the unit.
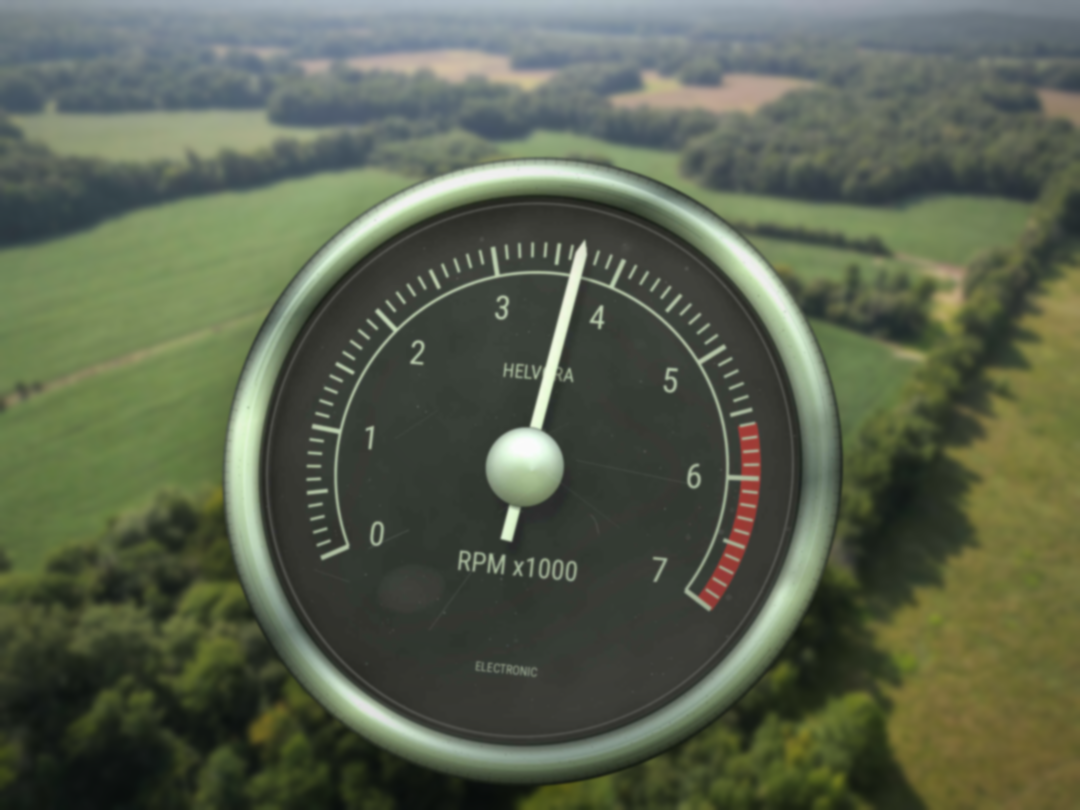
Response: 3700; rpm
